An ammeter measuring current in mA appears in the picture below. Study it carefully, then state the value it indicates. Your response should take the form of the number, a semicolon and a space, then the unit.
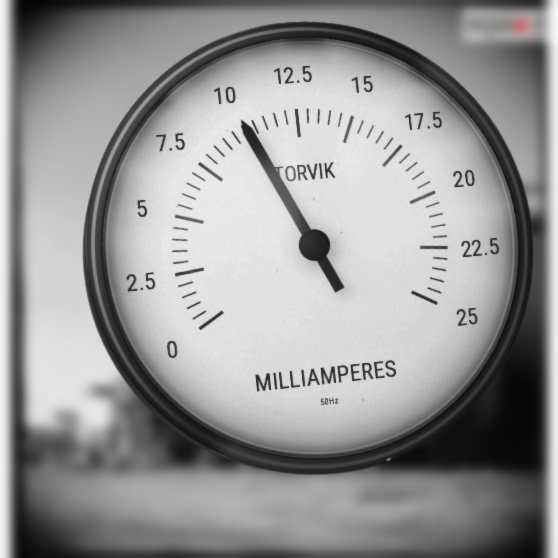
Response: 10; mA
